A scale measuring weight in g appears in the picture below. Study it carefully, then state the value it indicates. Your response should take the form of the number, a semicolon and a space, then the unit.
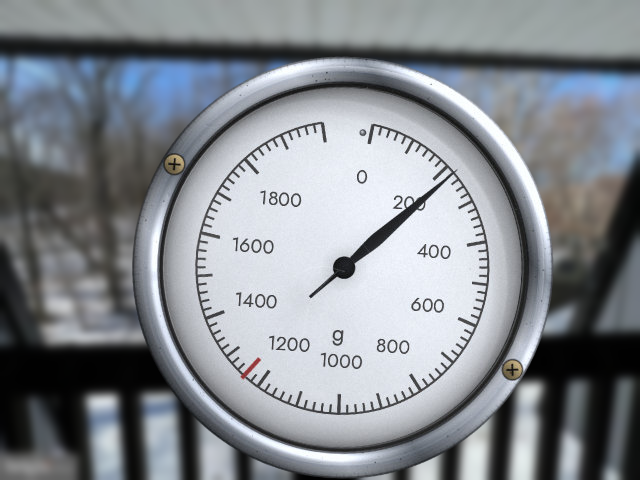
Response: 220; g
